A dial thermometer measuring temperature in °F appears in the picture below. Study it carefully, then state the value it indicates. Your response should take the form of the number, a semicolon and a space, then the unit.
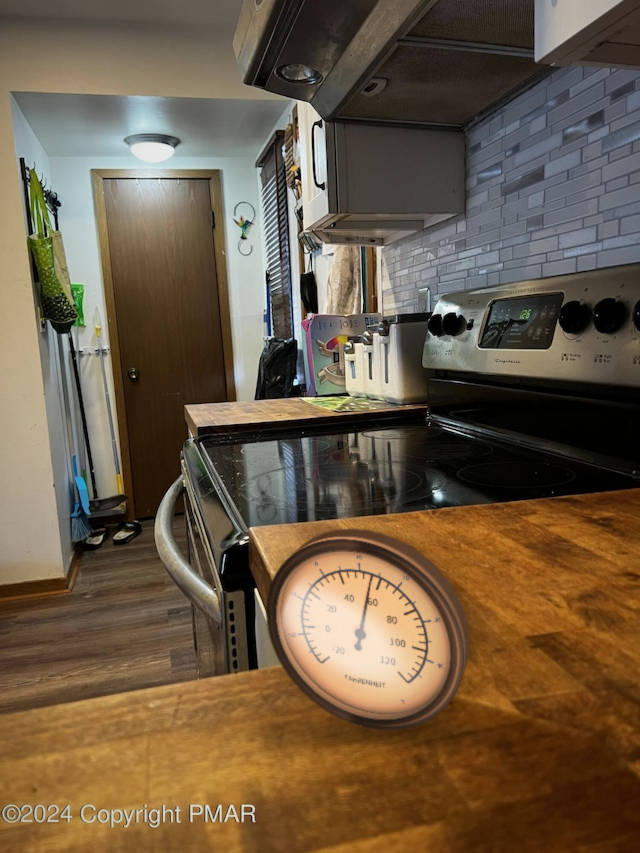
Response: 56; °F
